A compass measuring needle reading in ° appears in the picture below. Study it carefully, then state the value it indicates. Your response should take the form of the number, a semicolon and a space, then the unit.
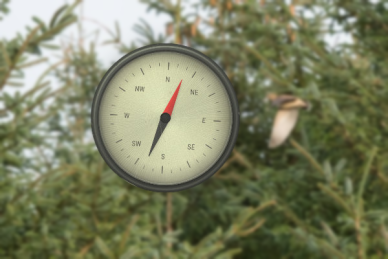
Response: 20; °
